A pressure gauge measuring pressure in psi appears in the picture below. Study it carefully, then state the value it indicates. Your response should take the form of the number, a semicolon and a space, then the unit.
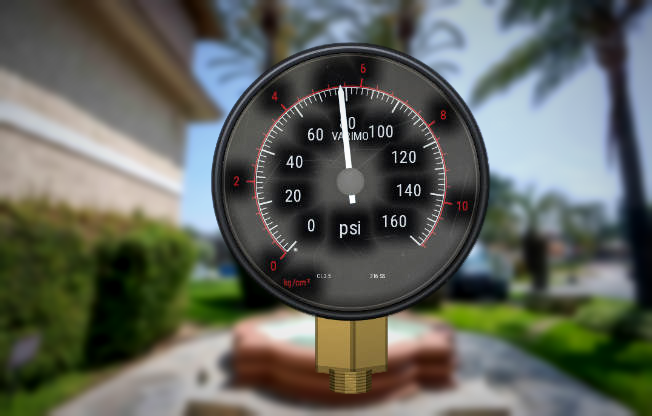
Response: 78; psi
